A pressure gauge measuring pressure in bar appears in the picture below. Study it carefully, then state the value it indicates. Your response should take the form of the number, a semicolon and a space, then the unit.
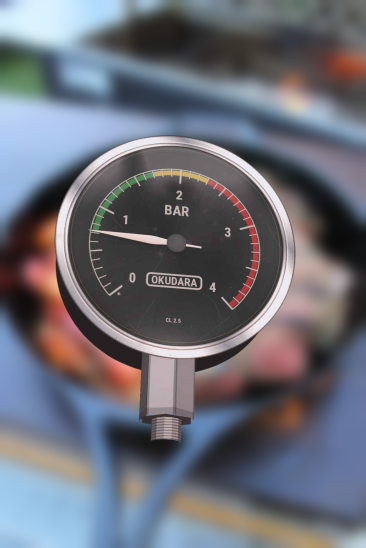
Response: 0.7; bar
